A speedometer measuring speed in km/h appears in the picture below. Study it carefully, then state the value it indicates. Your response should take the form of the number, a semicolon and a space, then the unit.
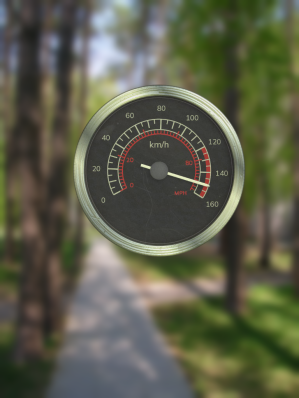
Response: 150; km/h
